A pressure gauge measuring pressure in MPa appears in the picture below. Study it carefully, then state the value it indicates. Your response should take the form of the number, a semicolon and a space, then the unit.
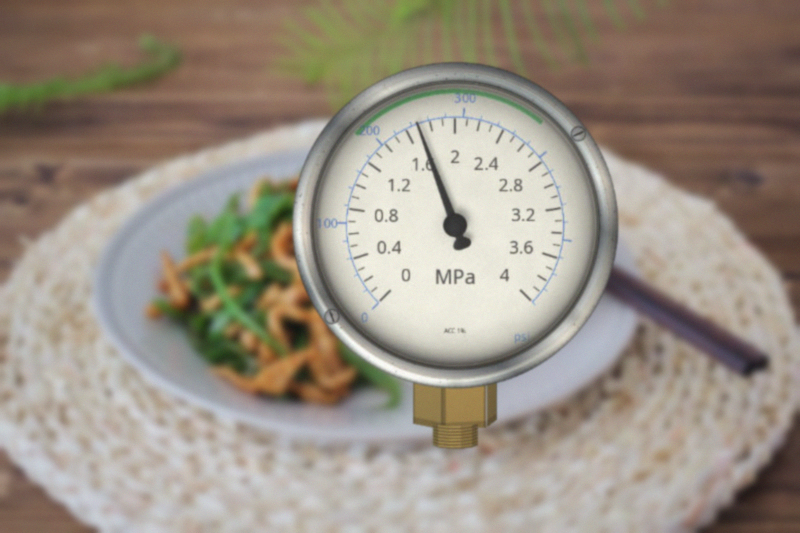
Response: 1.7; MPa
